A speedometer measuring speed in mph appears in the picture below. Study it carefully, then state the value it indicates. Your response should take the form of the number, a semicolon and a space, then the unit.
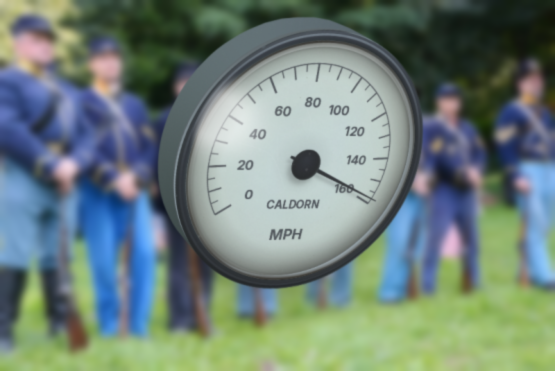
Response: 157.5; mph
